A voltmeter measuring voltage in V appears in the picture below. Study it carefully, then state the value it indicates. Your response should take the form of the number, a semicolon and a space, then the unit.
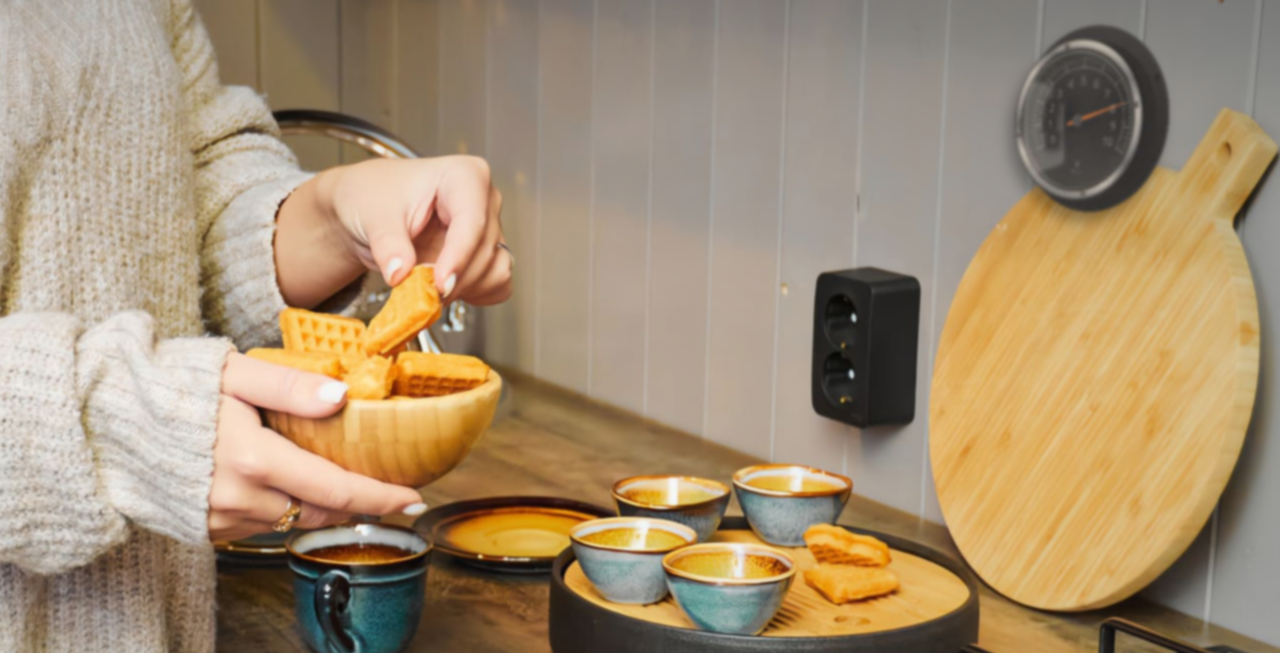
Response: 8; V
